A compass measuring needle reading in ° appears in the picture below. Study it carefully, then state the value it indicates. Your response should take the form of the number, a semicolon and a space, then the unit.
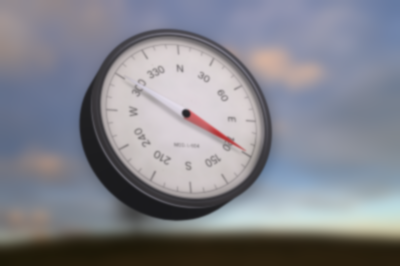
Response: 120; °
